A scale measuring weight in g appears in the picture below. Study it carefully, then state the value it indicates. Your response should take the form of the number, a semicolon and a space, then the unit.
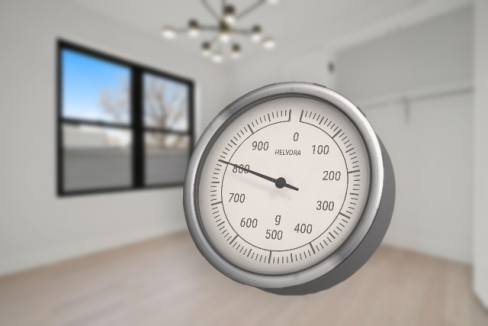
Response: 800; g
